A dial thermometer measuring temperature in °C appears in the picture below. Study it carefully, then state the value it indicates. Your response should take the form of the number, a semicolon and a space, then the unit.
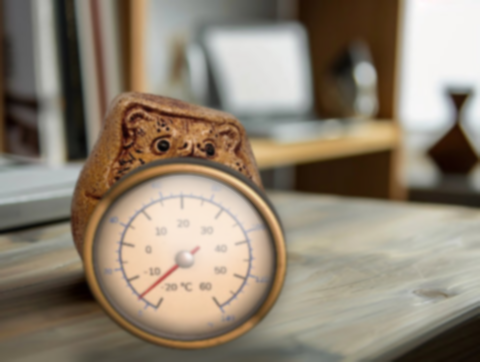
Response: -15; °C
